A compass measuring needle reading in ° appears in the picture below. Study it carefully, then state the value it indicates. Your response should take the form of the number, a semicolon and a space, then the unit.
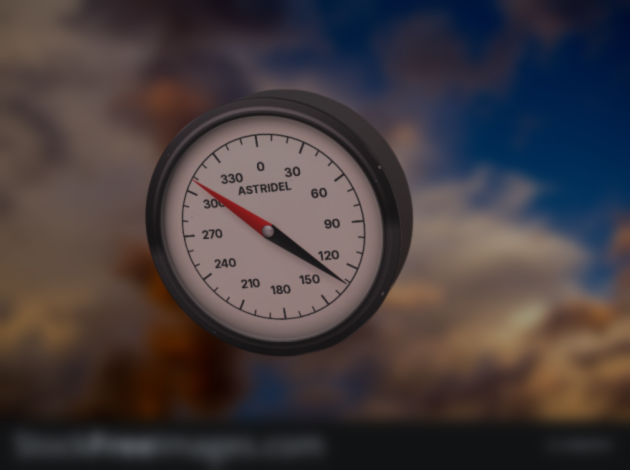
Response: 310; °
